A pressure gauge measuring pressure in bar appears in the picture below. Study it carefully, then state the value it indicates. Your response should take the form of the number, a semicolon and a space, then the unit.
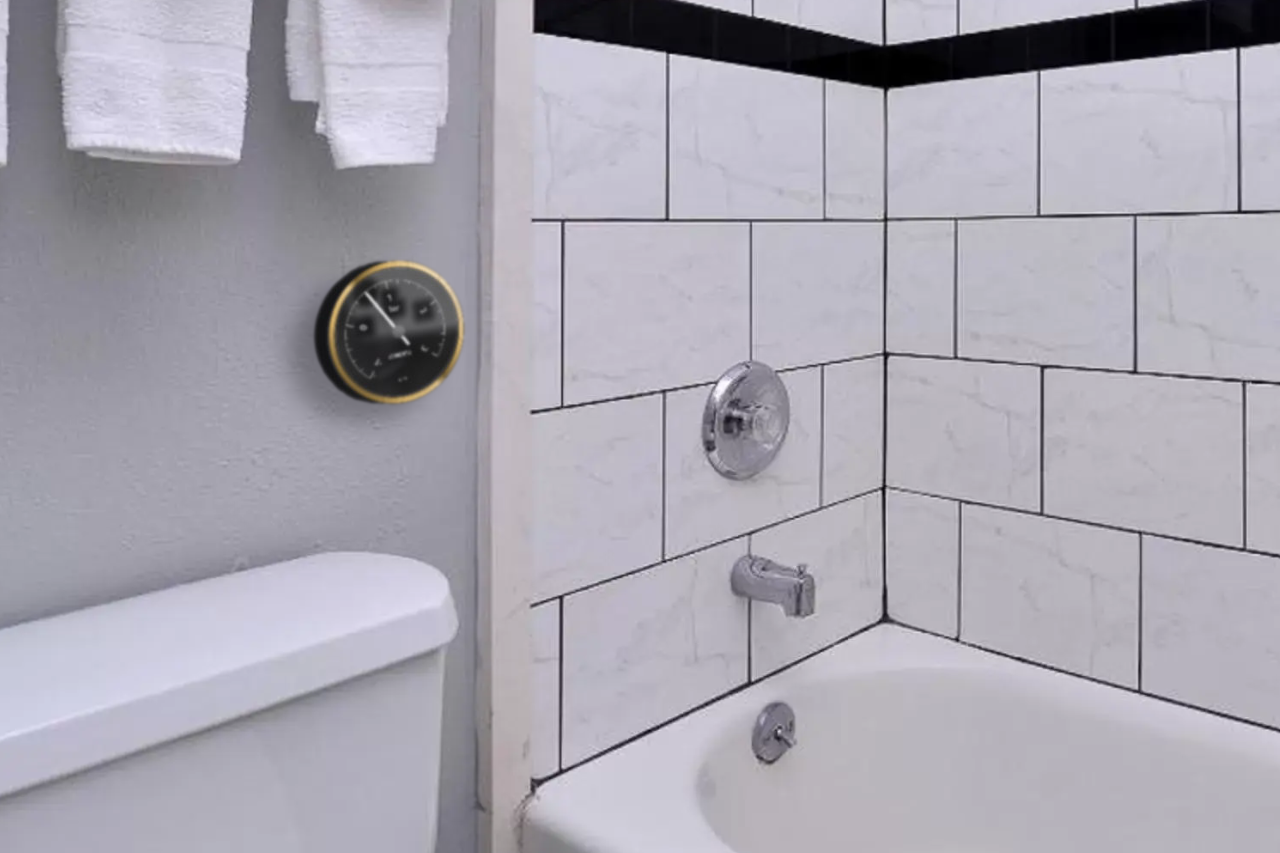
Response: 0.6; bar
